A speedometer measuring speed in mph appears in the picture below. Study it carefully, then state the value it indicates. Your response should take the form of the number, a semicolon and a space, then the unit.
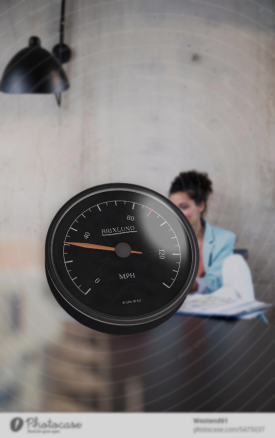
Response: 30; mph
